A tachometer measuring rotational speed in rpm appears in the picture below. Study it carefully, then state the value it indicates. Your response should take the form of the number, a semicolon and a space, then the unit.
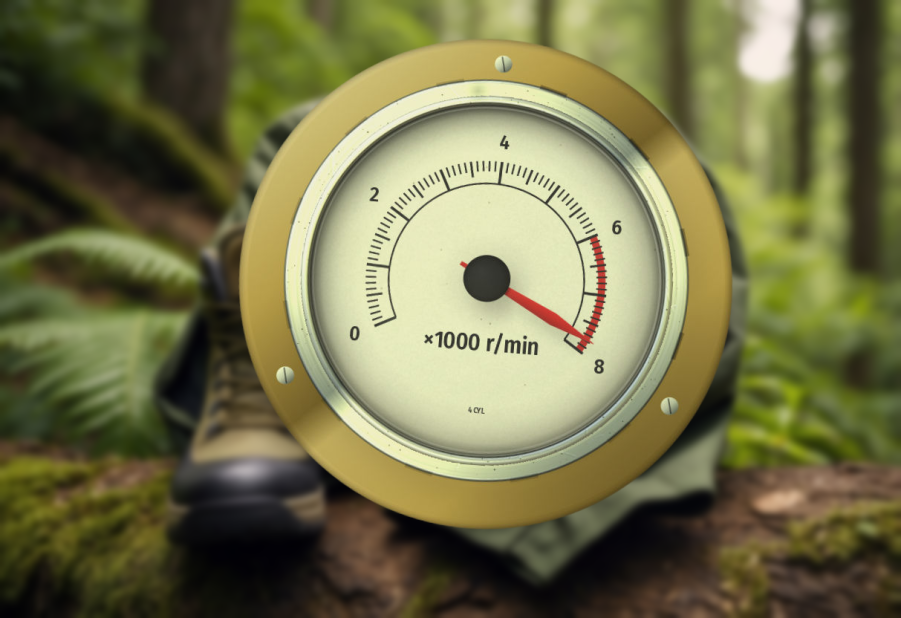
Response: 7800; rpm
